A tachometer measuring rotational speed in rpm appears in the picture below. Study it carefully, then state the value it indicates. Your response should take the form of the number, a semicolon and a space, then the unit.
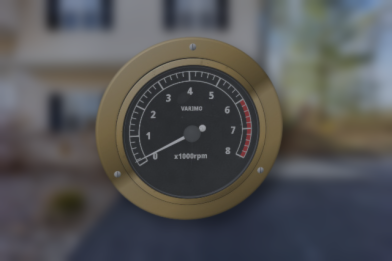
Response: 200; rpm
